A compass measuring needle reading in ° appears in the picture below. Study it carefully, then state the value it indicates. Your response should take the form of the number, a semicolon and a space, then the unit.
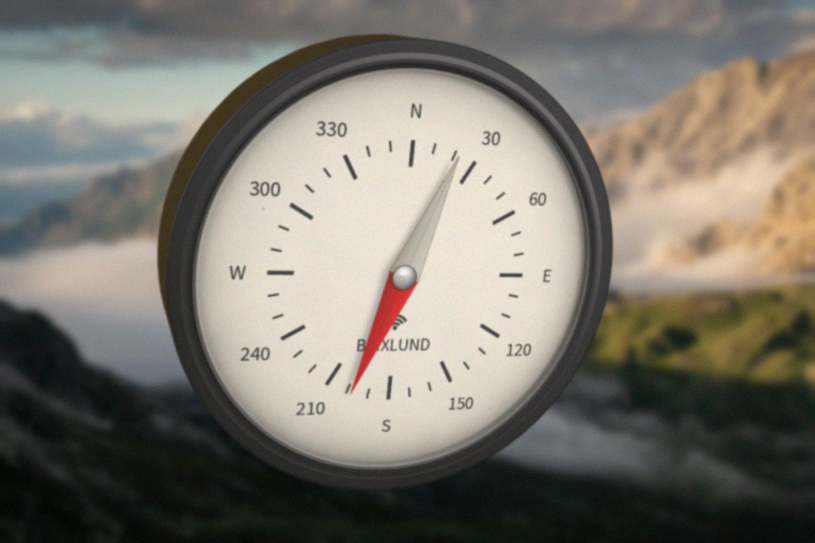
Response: 200; °
